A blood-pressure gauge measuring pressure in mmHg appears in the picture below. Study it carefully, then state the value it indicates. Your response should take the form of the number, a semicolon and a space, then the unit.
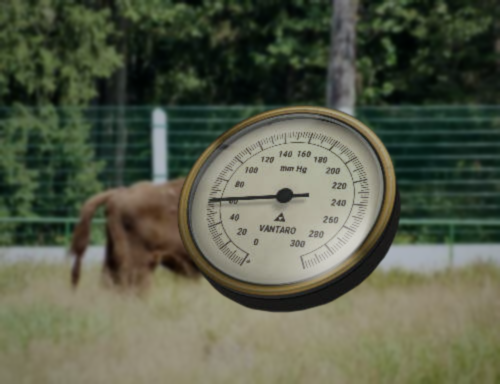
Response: 60; mmHg
